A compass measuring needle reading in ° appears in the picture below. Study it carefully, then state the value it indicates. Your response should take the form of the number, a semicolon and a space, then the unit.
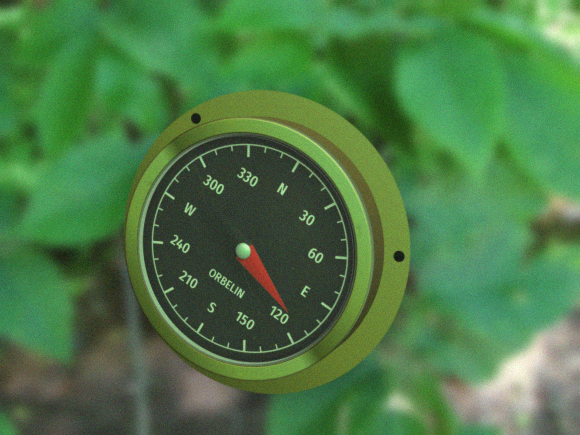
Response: 110; °
